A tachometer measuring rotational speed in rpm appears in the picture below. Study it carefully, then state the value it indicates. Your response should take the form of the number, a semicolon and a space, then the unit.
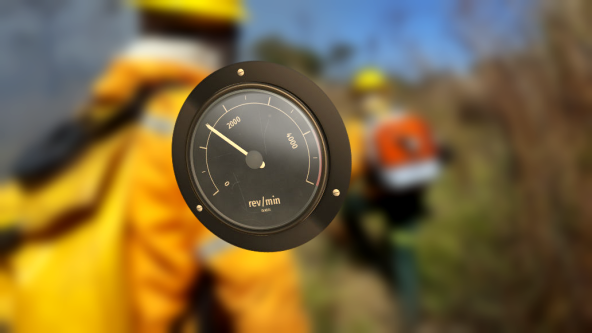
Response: 1500; rpm
